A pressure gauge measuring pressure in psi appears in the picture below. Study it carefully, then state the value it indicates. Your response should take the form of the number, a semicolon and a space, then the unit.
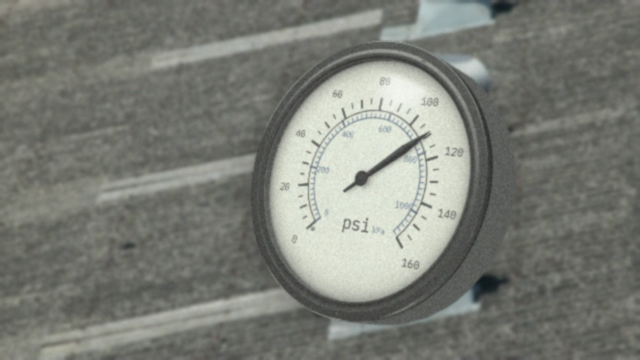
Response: 110; psi
